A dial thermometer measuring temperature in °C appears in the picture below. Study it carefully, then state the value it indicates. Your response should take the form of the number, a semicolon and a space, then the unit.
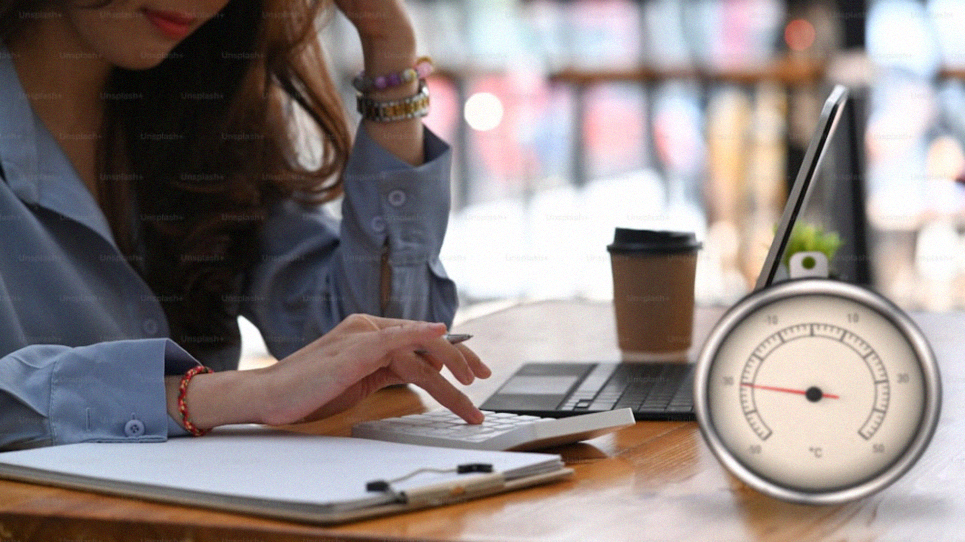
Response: -30; °C
